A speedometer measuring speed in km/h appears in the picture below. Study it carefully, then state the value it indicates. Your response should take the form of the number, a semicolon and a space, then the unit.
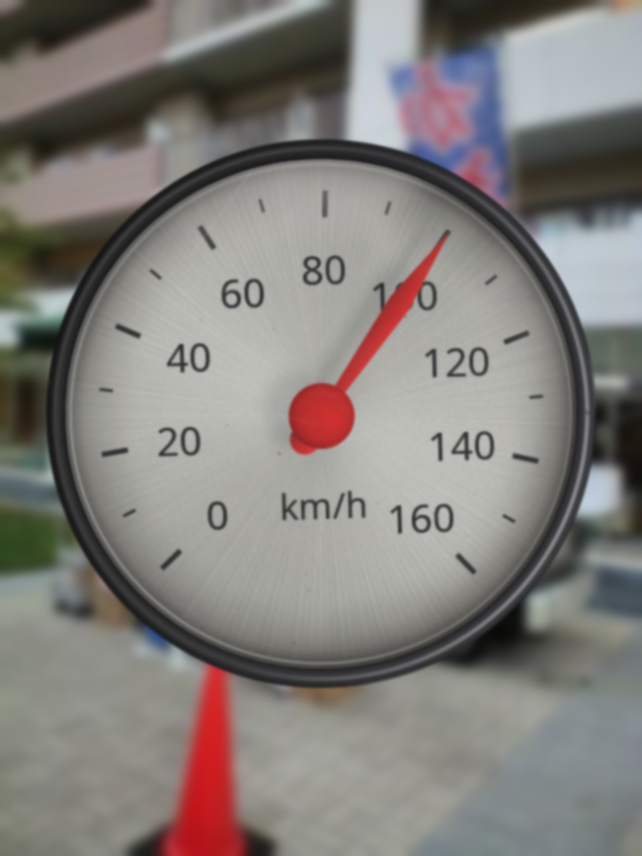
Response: 100; km/h
